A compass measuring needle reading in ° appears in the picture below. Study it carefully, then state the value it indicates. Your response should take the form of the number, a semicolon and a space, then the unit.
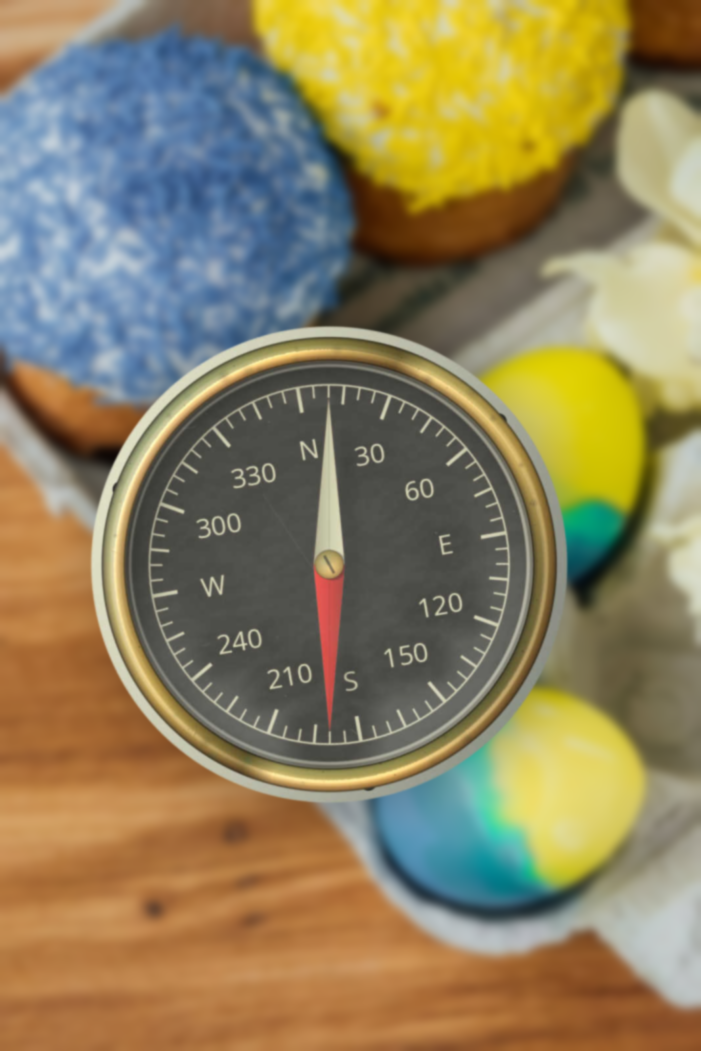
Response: 190; °
